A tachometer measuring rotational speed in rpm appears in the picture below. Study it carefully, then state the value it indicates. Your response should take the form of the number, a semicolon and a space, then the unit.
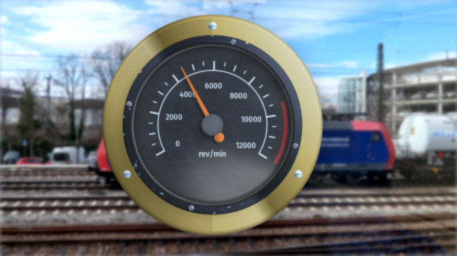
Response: 4500; rpm
